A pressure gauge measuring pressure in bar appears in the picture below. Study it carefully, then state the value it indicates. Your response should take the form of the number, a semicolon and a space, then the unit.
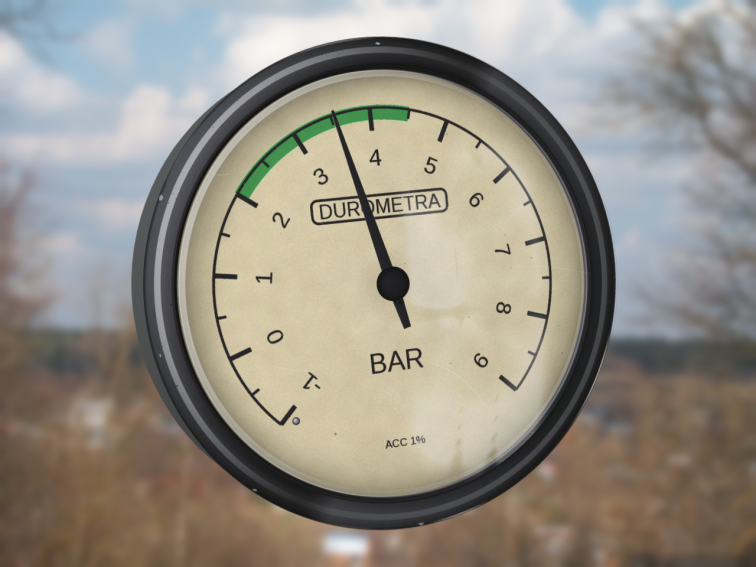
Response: 3.5; bar
